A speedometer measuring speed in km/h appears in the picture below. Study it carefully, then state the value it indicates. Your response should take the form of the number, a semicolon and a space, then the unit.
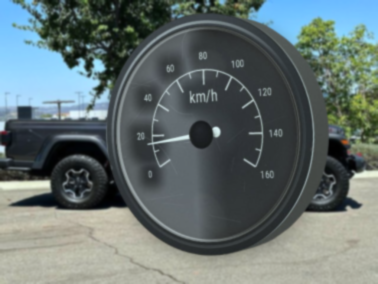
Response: 15; km/h
